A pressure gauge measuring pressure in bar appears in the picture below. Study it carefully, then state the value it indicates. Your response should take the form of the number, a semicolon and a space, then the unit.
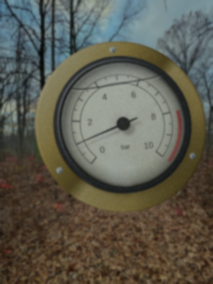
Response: 1; bar
